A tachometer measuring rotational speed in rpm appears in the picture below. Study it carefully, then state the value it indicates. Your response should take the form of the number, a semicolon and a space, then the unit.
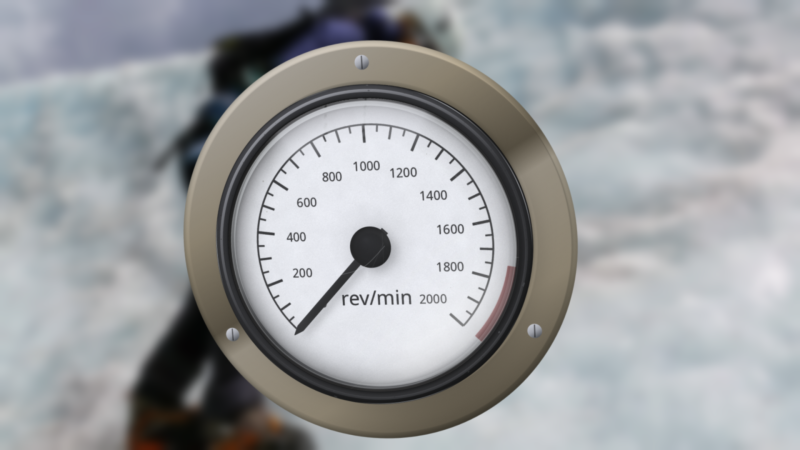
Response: 0; rpm
